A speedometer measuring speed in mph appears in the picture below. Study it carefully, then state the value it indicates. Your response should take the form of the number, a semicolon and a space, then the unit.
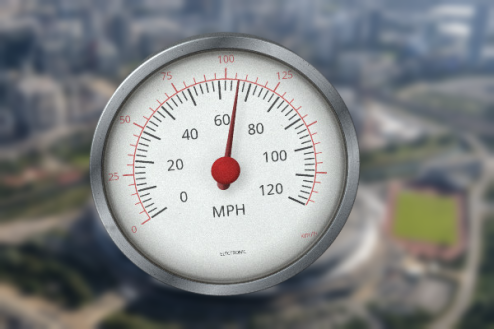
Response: 66; mph
